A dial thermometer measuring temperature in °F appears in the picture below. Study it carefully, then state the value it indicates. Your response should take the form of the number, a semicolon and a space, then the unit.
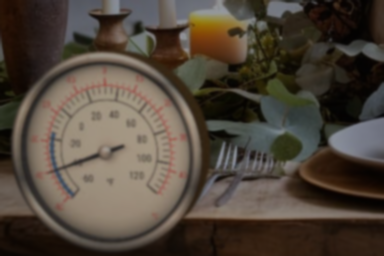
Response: -40; °F
